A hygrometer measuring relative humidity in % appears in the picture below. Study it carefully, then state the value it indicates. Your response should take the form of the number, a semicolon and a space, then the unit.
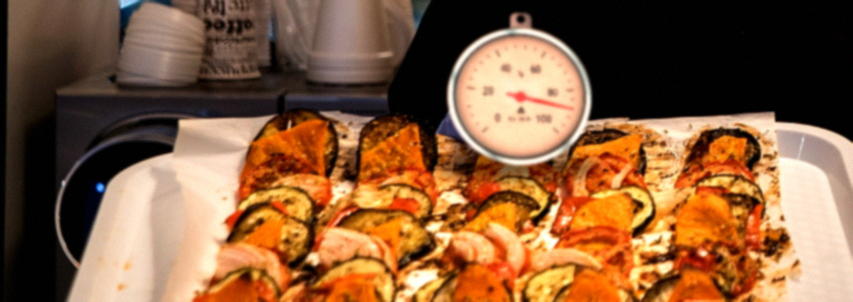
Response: 88; %
